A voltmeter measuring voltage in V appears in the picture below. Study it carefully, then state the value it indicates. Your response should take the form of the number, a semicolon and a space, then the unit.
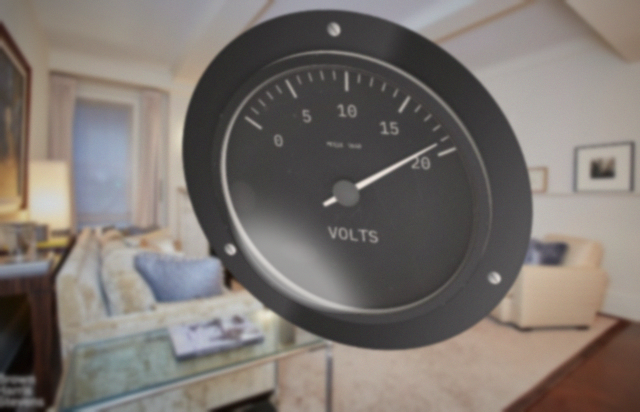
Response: 19; V
